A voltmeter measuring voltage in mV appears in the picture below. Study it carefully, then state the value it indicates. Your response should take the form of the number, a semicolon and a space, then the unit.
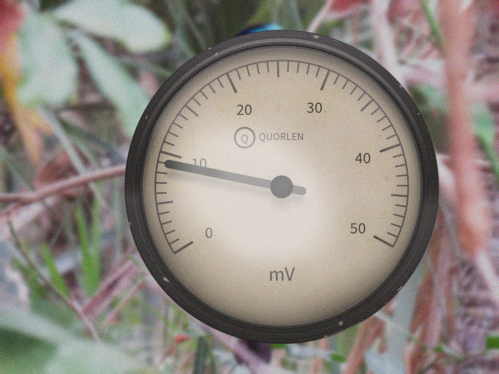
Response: 9; mV
